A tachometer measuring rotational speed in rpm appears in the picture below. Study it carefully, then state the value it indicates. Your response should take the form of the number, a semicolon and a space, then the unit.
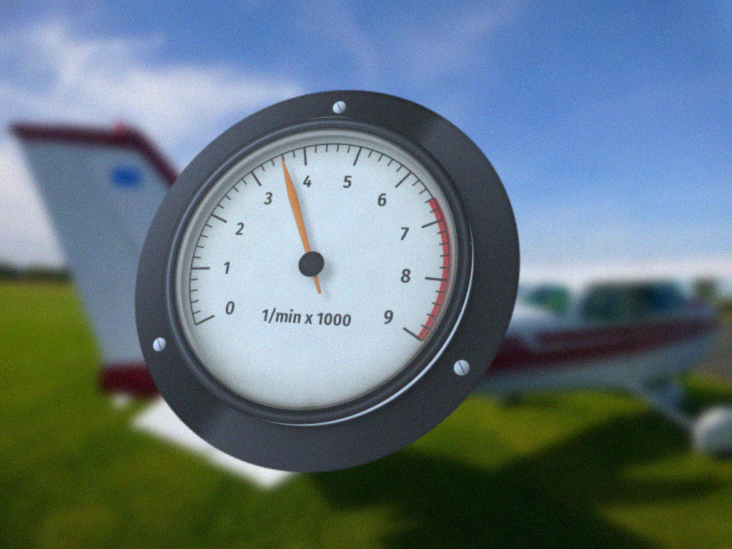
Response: 3600; rpm
